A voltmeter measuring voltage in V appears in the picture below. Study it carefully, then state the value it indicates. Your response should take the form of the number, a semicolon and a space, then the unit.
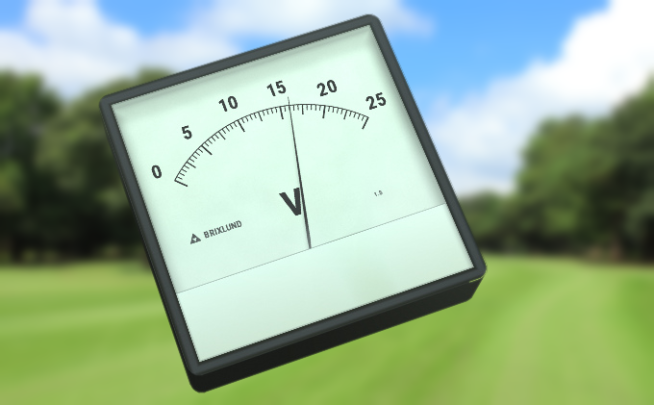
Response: 16; V
